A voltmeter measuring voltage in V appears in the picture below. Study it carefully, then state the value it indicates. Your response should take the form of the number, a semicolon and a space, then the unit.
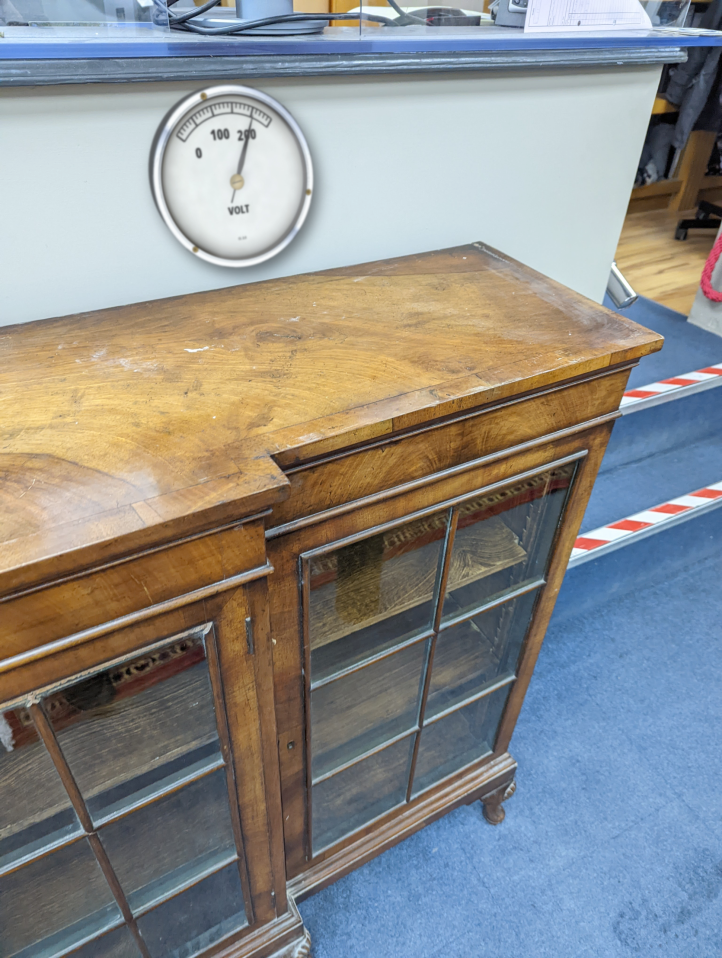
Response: 200; V
